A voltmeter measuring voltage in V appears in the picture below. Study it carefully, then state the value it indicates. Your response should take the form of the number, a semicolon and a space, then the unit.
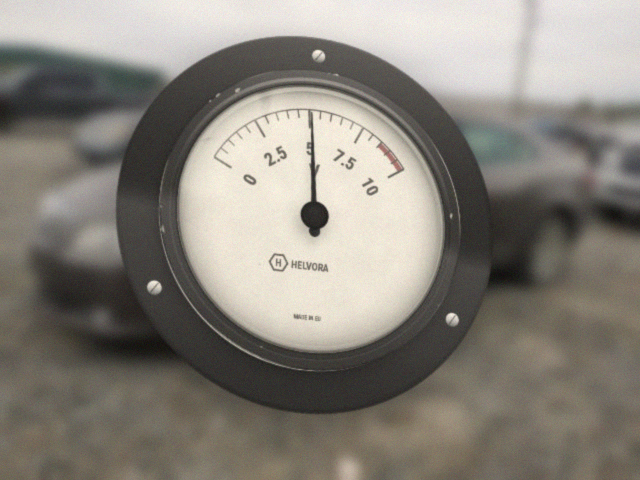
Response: 5; V
